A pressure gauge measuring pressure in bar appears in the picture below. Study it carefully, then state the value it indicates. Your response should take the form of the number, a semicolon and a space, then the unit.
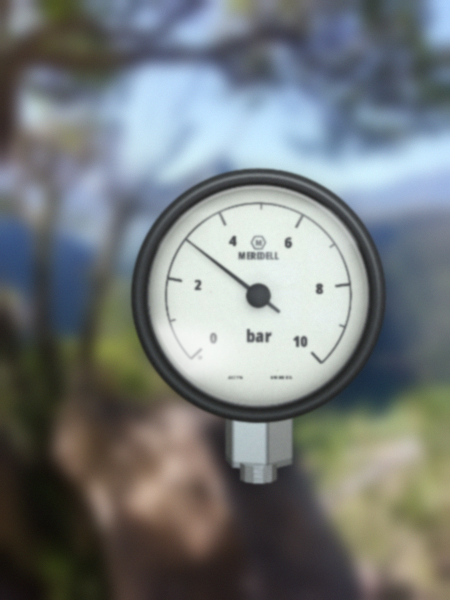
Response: 3; bar
